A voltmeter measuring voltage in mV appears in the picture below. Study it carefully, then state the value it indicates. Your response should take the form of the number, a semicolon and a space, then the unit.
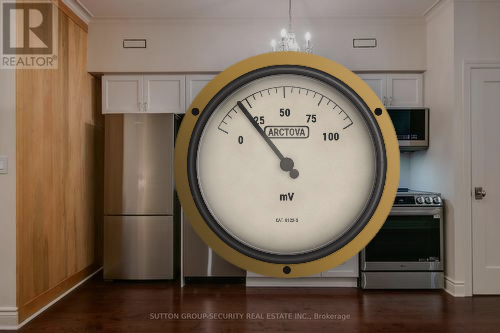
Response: 20; mV
